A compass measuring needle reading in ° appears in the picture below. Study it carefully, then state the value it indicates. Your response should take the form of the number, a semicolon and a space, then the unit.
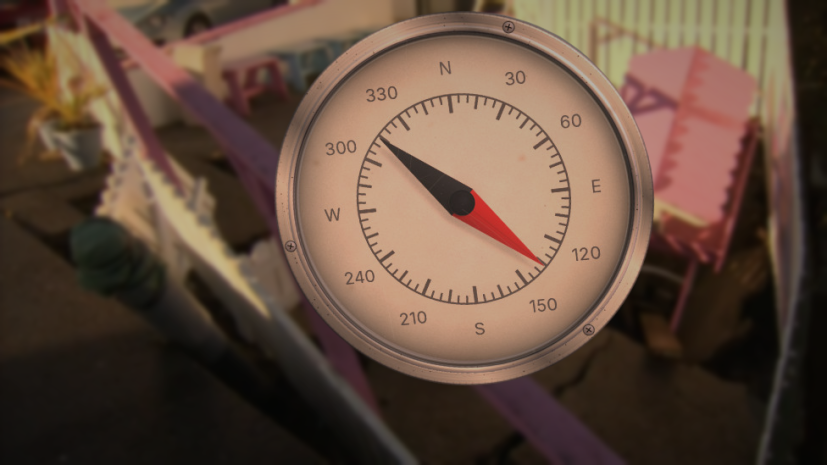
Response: 135; °
